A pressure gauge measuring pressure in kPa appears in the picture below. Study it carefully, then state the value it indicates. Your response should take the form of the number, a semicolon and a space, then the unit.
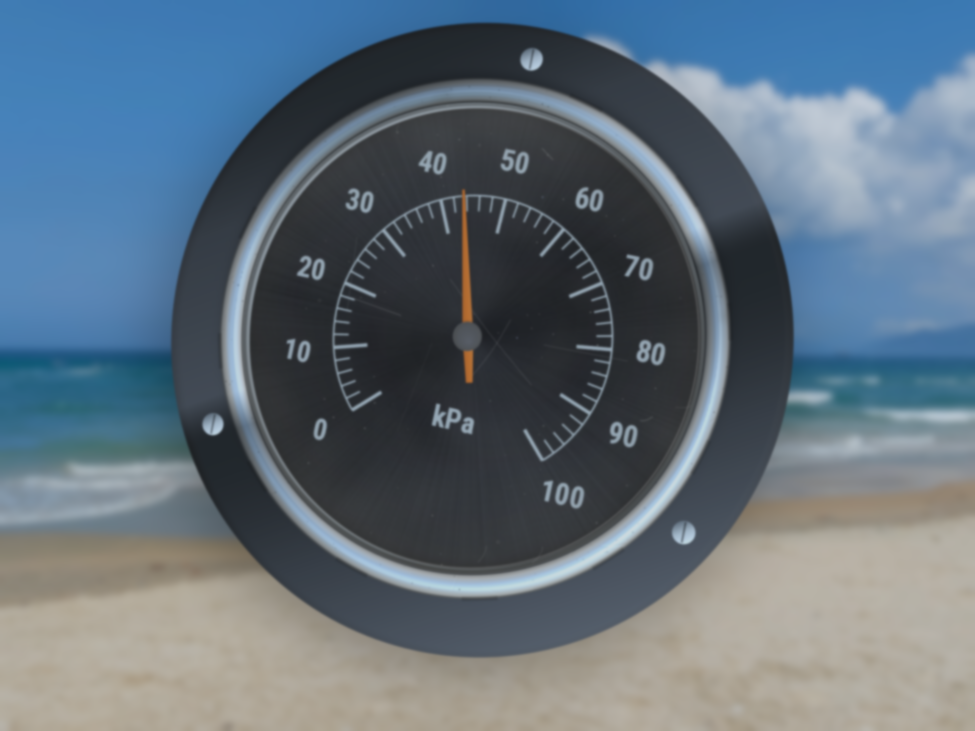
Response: 44; kPa
